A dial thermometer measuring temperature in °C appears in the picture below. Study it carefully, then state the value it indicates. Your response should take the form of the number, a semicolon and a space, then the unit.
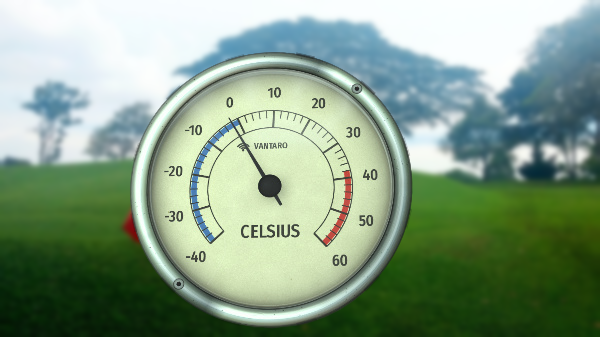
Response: -2; °C
